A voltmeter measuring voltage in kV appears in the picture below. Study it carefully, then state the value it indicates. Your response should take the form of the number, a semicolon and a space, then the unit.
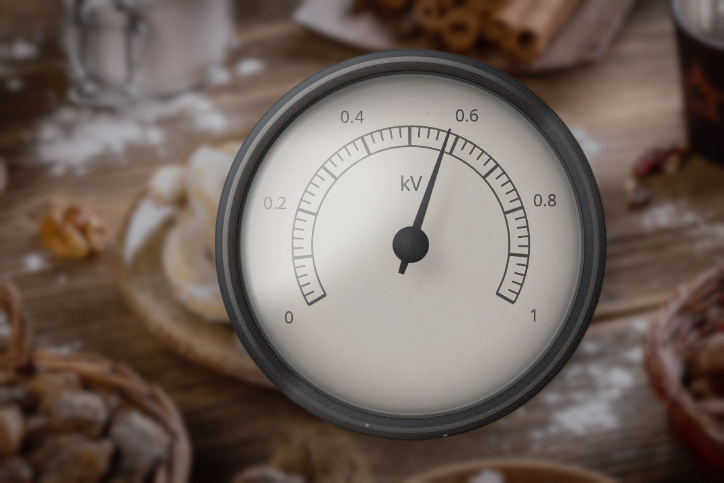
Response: 0.58; kV
